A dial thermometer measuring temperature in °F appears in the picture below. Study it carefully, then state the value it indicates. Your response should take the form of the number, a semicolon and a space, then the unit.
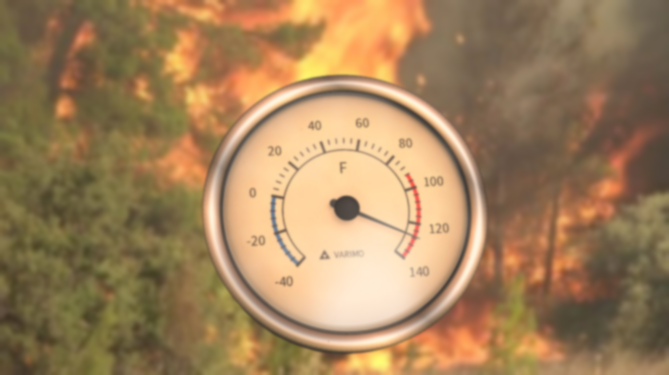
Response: 128; °F
